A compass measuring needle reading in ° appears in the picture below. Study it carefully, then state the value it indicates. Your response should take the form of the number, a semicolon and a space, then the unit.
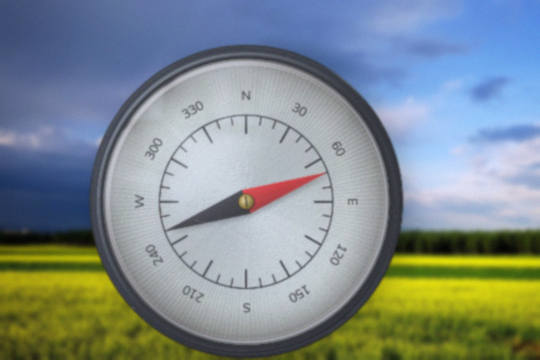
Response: 70; °
